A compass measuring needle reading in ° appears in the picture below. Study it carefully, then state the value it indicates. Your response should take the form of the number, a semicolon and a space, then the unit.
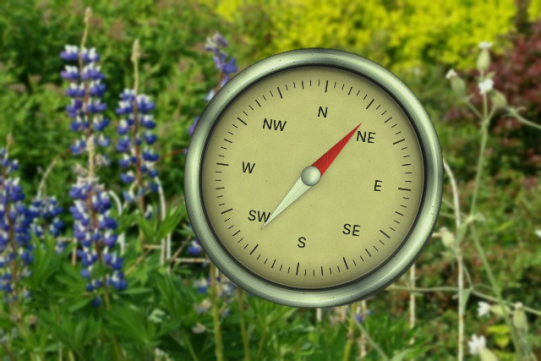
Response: 35; °
